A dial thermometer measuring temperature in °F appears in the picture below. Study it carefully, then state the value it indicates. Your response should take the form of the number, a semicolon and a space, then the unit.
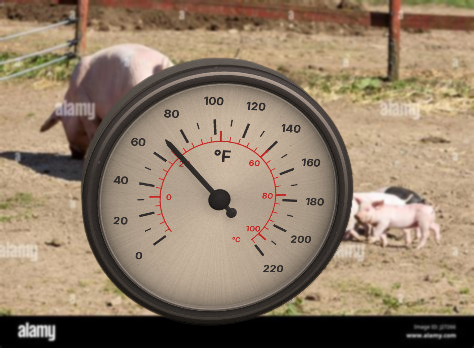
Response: 70; °F
